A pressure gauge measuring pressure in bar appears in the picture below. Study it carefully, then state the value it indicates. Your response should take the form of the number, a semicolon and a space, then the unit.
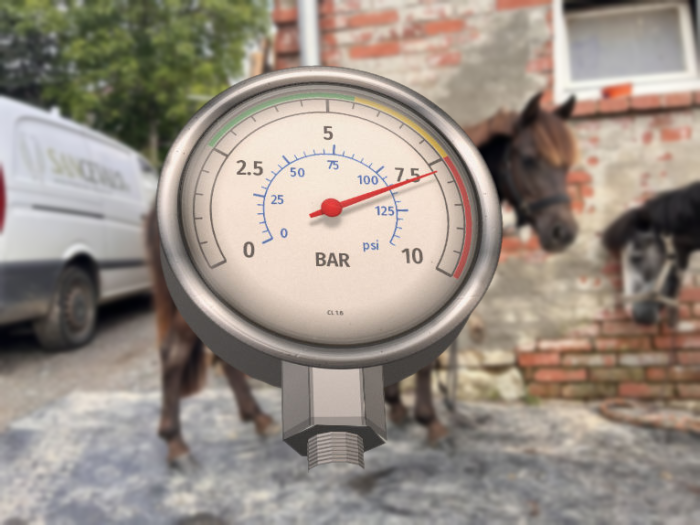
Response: 7.75; bar
